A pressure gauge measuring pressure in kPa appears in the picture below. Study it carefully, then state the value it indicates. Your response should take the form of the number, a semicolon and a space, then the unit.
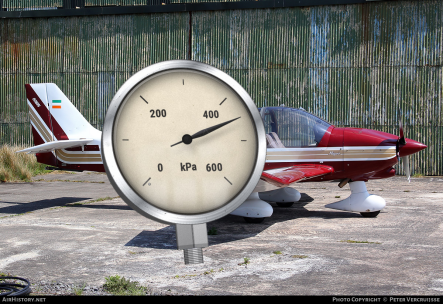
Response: 450; kPa
